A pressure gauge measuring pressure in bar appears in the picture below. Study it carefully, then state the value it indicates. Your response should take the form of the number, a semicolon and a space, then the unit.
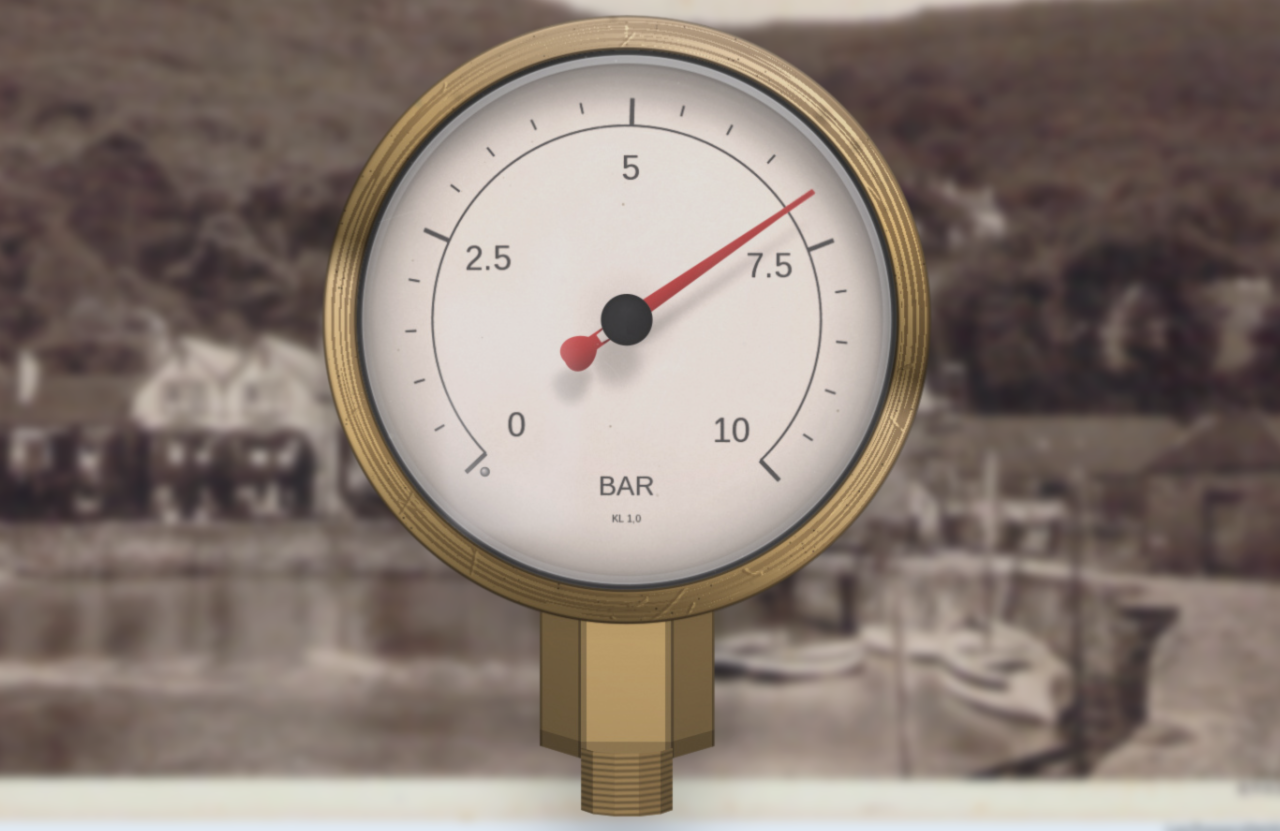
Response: 7; bar
